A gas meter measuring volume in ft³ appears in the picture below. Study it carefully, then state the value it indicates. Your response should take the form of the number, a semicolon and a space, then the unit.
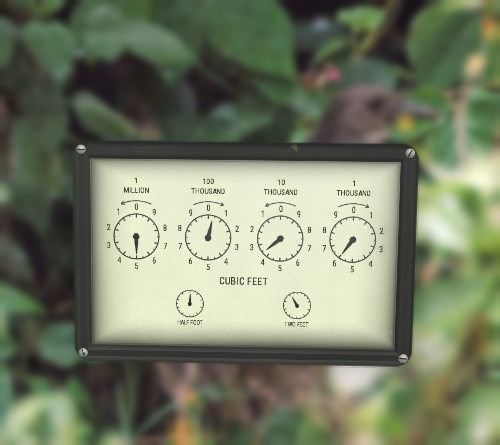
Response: 503600; ft³
